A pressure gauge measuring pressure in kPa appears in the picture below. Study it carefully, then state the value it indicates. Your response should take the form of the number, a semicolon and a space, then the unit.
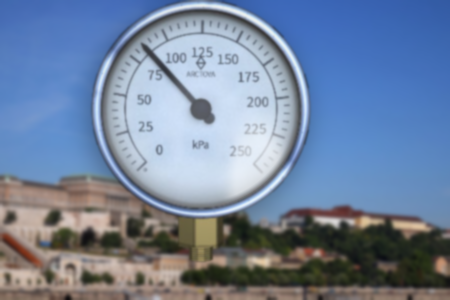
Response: 85; kPa
